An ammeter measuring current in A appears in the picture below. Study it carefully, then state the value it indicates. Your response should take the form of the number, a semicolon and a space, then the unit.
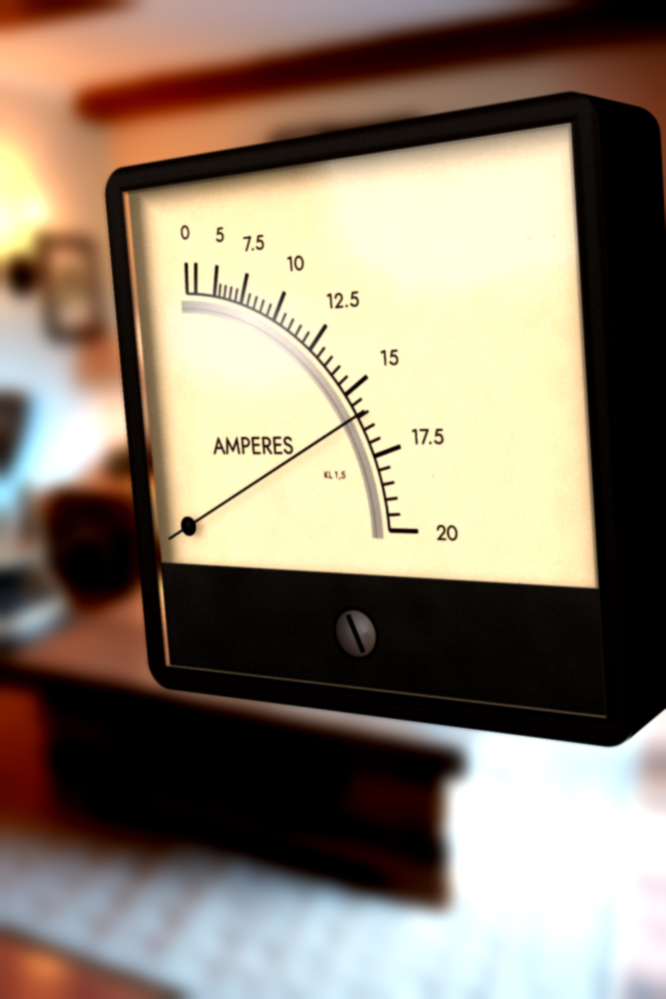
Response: 16; A
